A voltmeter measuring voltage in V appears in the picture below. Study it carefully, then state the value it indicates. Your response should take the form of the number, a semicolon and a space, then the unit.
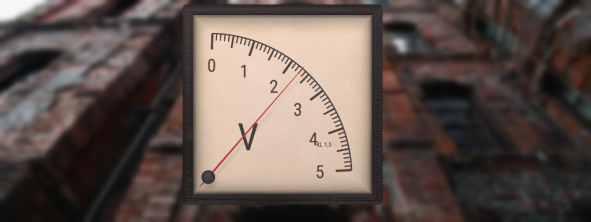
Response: 2.3; V
